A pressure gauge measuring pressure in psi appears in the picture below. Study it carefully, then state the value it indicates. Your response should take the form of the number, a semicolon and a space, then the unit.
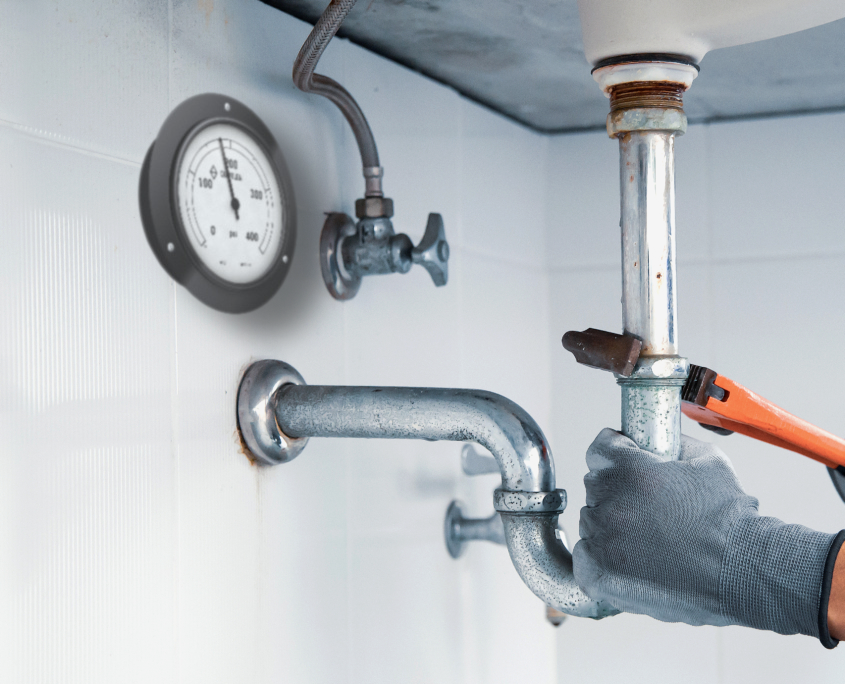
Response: 175; psi
